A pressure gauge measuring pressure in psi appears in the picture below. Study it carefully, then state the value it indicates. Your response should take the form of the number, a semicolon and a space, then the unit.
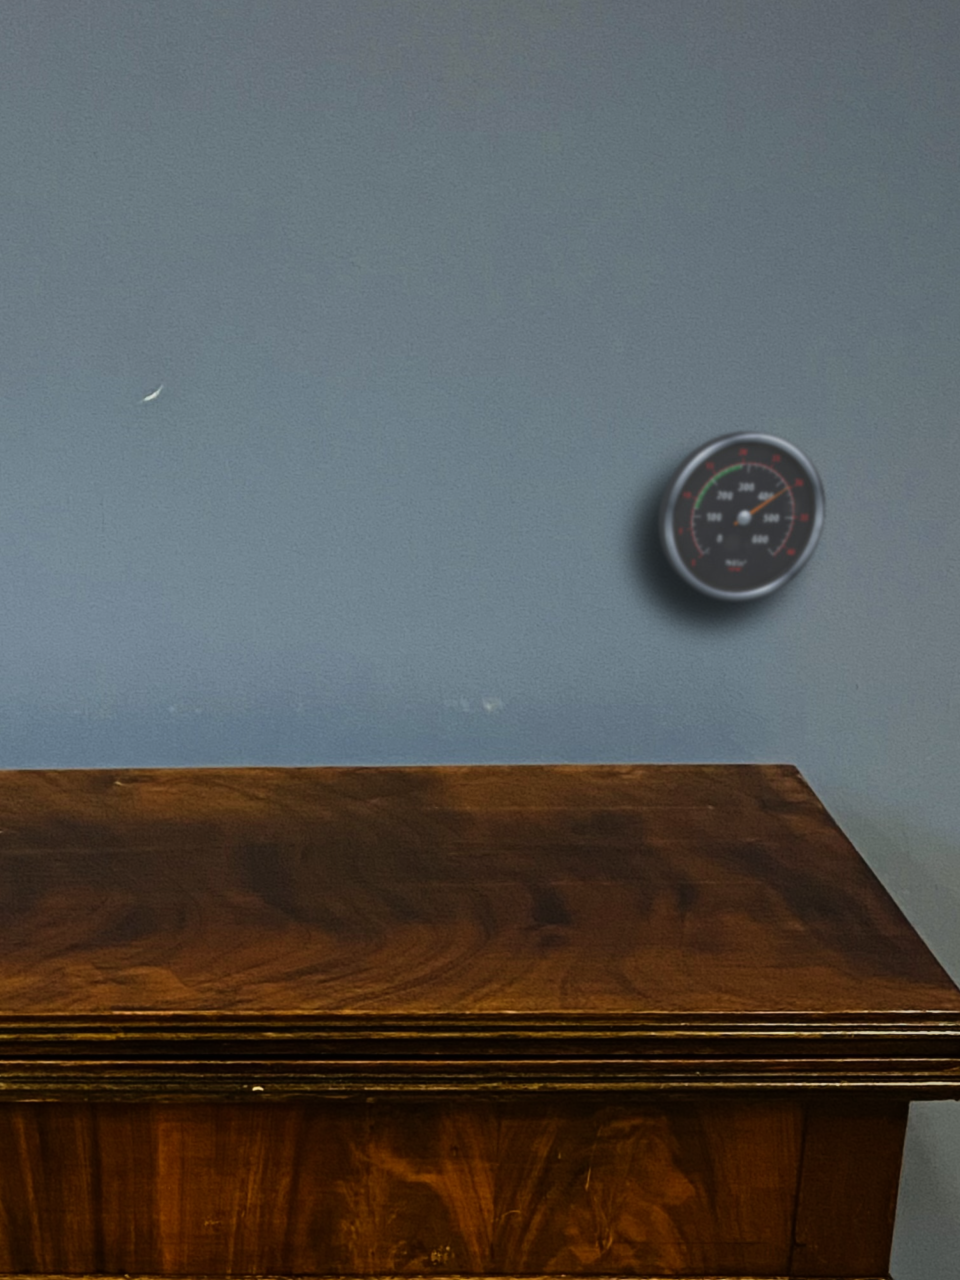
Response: 420; psi
